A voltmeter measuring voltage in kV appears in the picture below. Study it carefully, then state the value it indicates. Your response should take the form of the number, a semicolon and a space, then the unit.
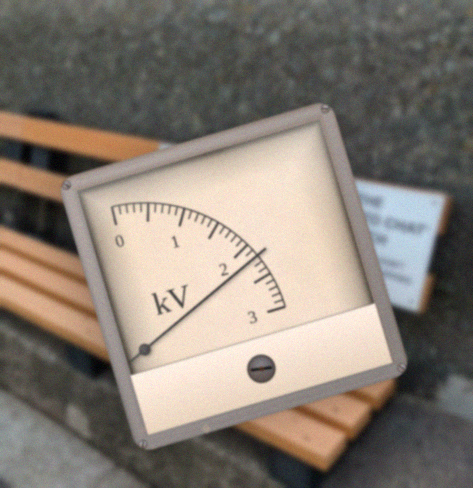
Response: 2.2; kV
